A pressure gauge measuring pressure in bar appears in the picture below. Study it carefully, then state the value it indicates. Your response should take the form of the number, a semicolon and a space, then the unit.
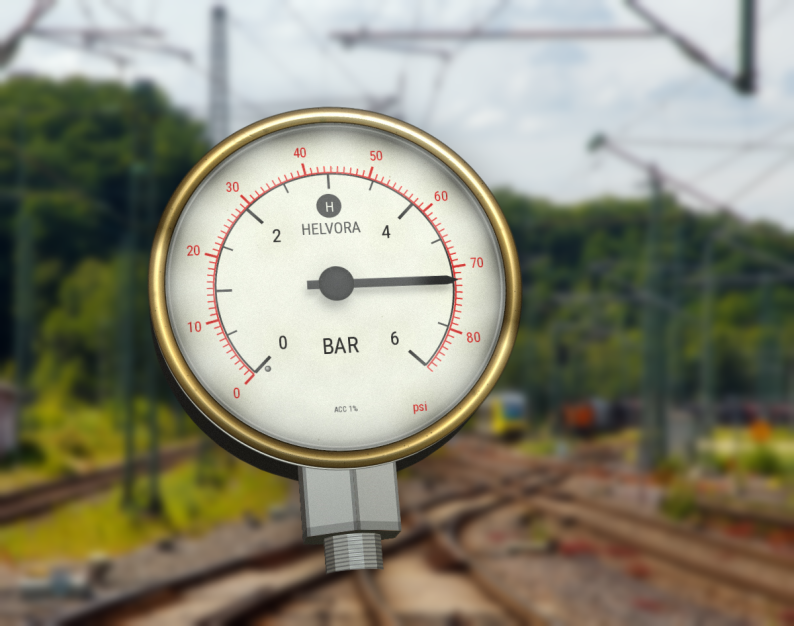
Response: 5; bar
